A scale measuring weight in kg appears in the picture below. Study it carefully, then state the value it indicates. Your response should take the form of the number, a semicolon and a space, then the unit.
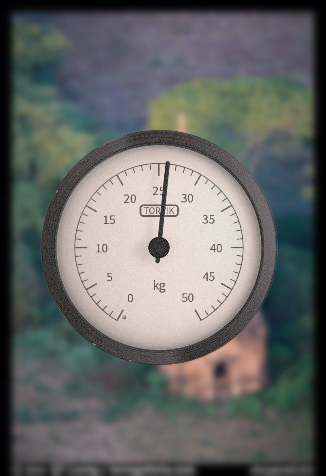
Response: 26; kg
